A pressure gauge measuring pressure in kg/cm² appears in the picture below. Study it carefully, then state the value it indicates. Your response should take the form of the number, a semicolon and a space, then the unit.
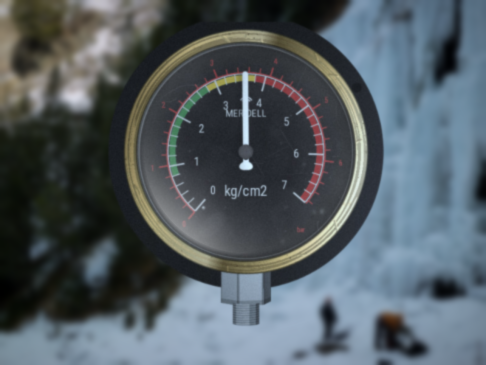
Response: 3.6; kg/cm²
